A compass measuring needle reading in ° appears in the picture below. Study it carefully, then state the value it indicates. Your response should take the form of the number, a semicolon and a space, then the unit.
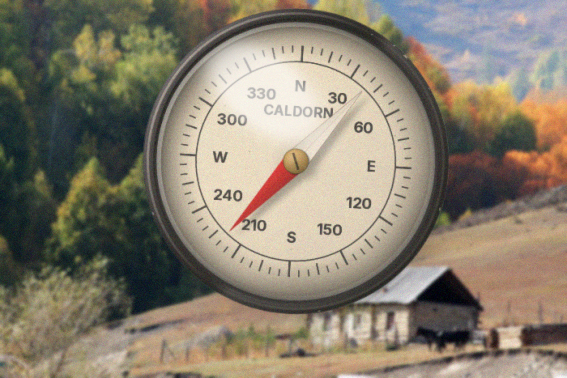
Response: 220; °
